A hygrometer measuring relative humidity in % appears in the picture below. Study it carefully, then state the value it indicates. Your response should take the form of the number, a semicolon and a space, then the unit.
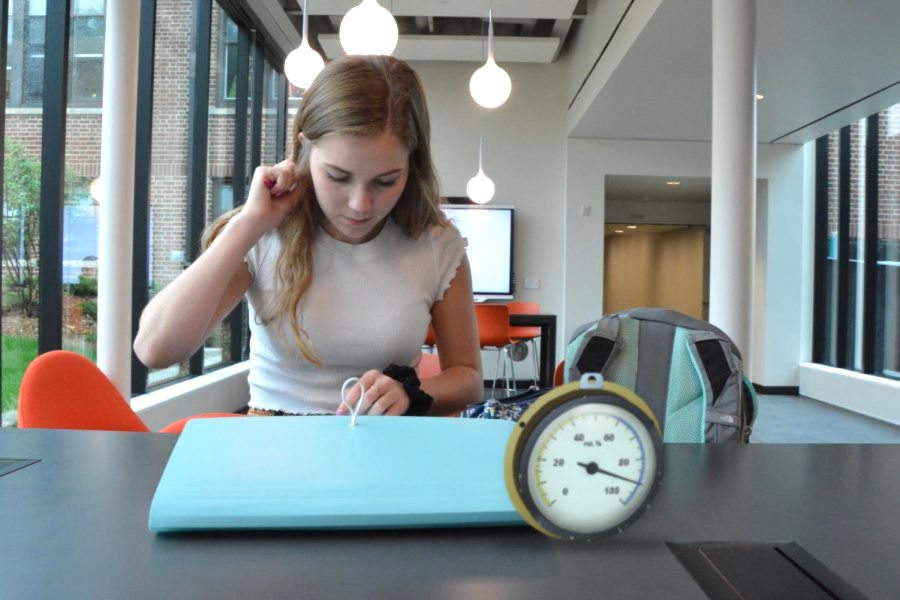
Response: 90; %
